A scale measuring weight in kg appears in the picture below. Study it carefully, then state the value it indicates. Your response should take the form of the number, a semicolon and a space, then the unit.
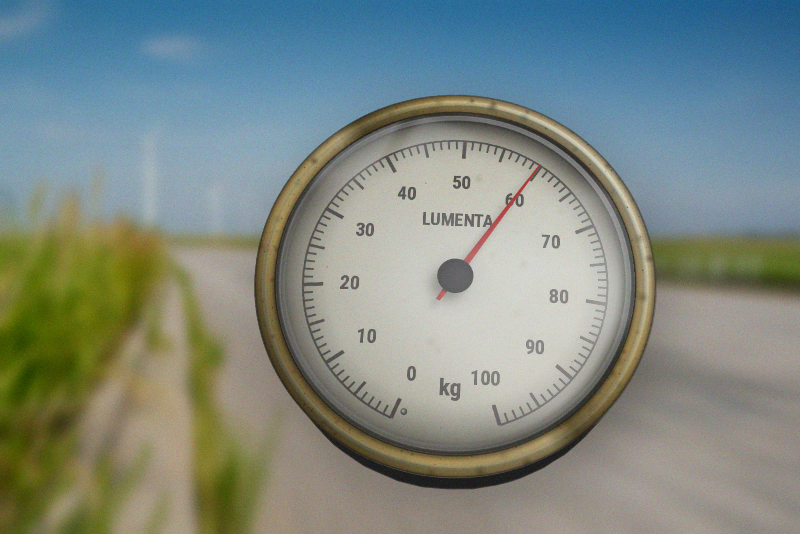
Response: 60; kg
